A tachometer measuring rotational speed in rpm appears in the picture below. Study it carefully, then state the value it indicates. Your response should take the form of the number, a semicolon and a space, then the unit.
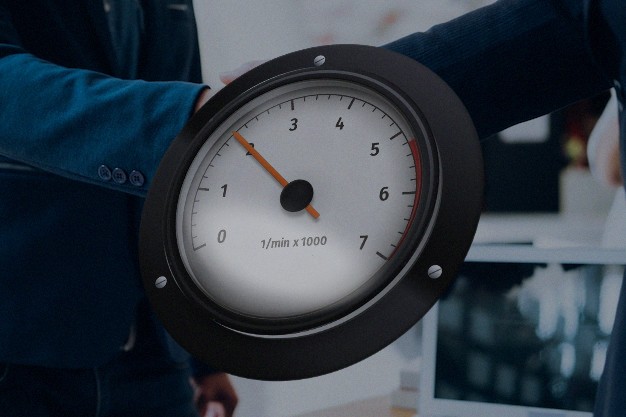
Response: 2000; rpm
